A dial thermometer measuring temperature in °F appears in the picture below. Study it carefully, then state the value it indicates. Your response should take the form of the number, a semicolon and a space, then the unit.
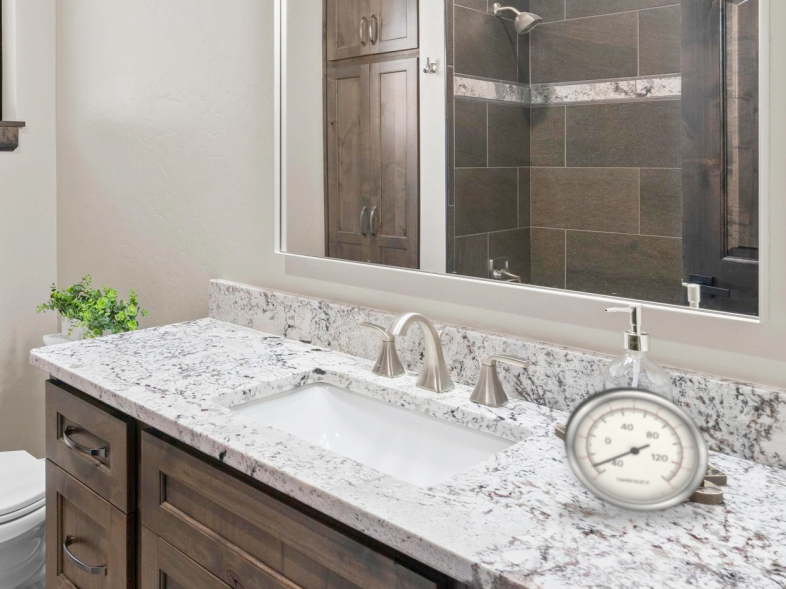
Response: -30; °F
